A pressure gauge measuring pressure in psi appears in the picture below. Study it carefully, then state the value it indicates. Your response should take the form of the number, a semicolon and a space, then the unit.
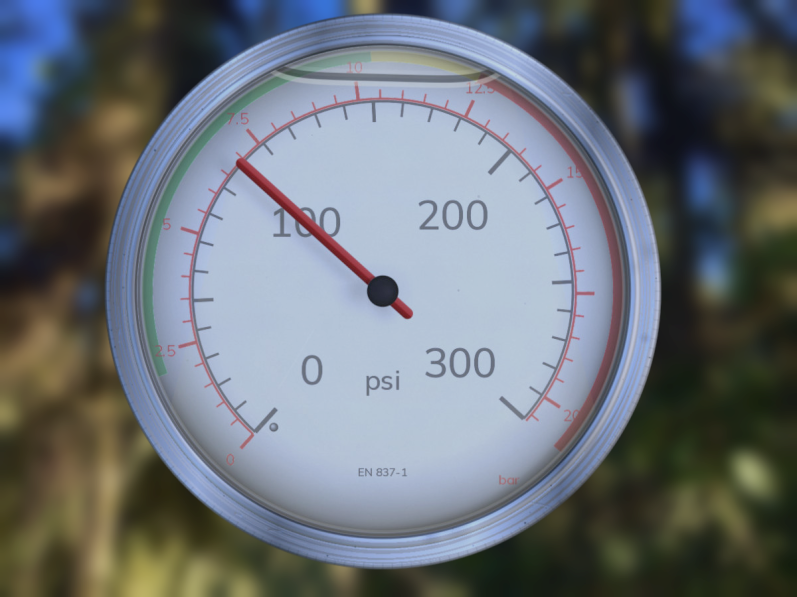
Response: 100; psi
